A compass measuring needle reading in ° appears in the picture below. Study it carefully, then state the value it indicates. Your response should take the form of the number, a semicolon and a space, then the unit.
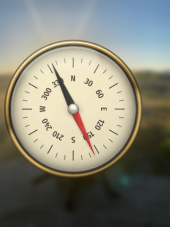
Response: 155; °
